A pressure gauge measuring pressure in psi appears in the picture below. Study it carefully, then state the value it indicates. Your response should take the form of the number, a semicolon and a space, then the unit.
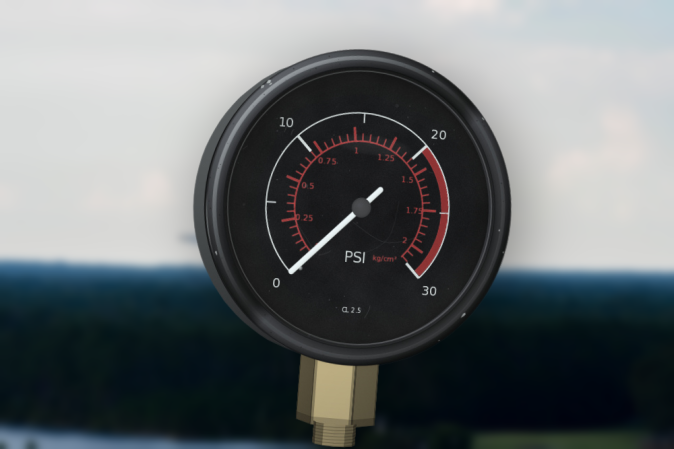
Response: 0; psi
